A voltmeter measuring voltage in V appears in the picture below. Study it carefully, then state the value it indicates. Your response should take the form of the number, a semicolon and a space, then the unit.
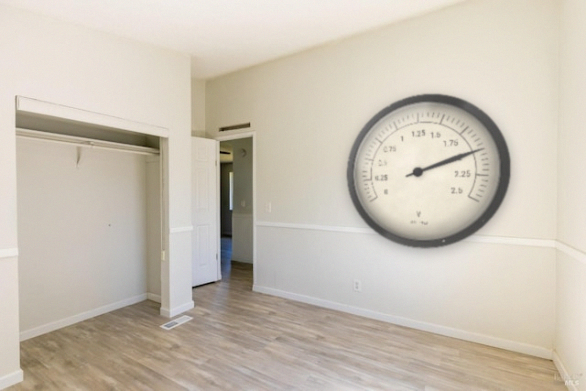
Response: 2; V
